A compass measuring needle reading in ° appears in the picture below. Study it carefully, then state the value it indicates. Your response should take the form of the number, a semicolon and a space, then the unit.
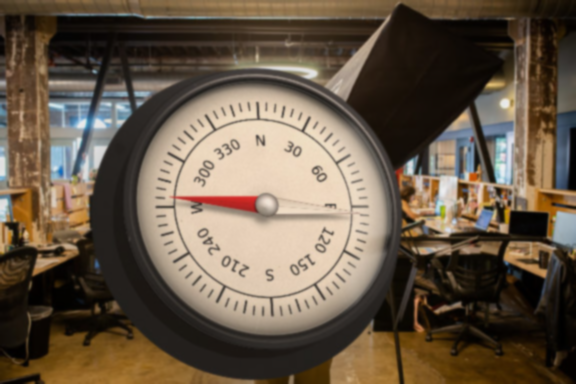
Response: 275; °
